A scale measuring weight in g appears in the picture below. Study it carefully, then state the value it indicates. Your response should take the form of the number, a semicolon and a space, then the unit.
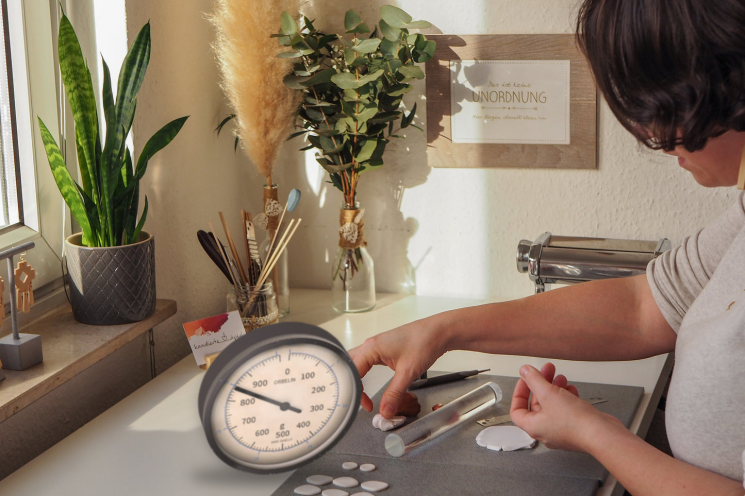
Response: 850; g
